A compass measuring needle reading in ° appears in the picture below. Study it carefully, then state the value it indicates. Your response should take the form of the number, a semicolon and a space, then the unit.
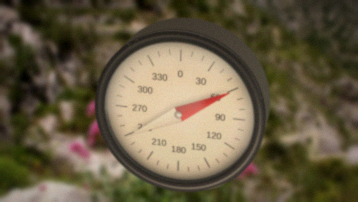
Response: 60; °
